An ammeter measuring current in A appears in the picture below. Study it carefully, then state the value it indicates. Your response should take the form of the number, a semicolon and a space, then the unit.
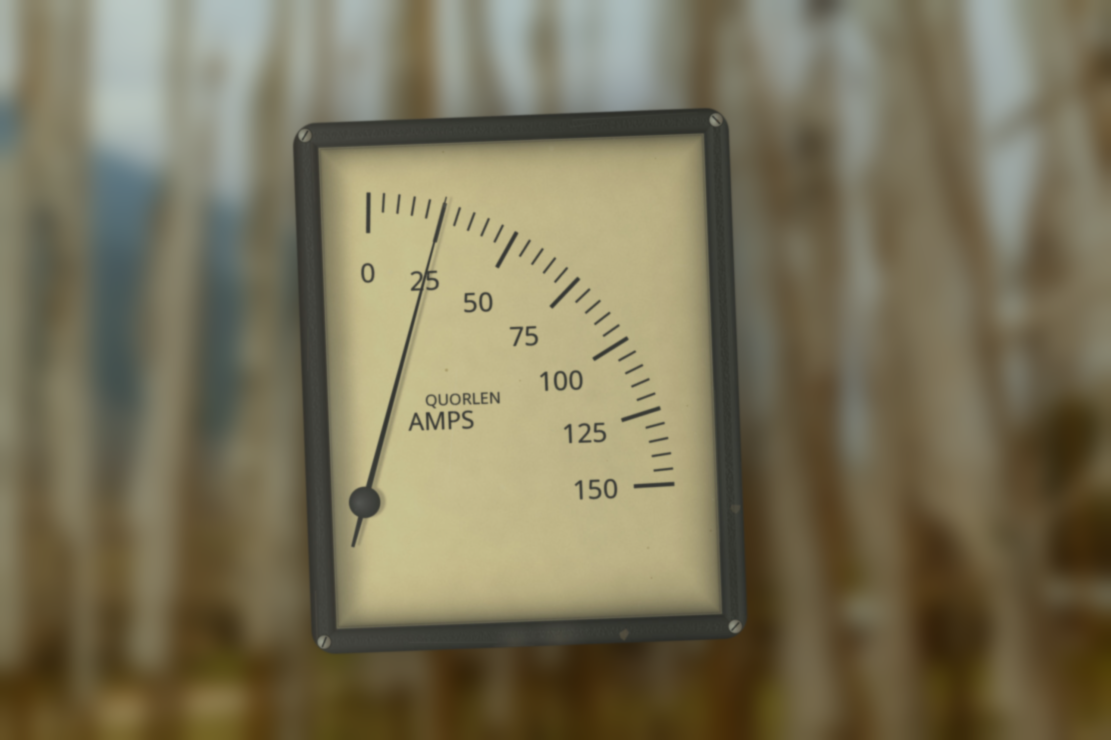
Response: 25; A
